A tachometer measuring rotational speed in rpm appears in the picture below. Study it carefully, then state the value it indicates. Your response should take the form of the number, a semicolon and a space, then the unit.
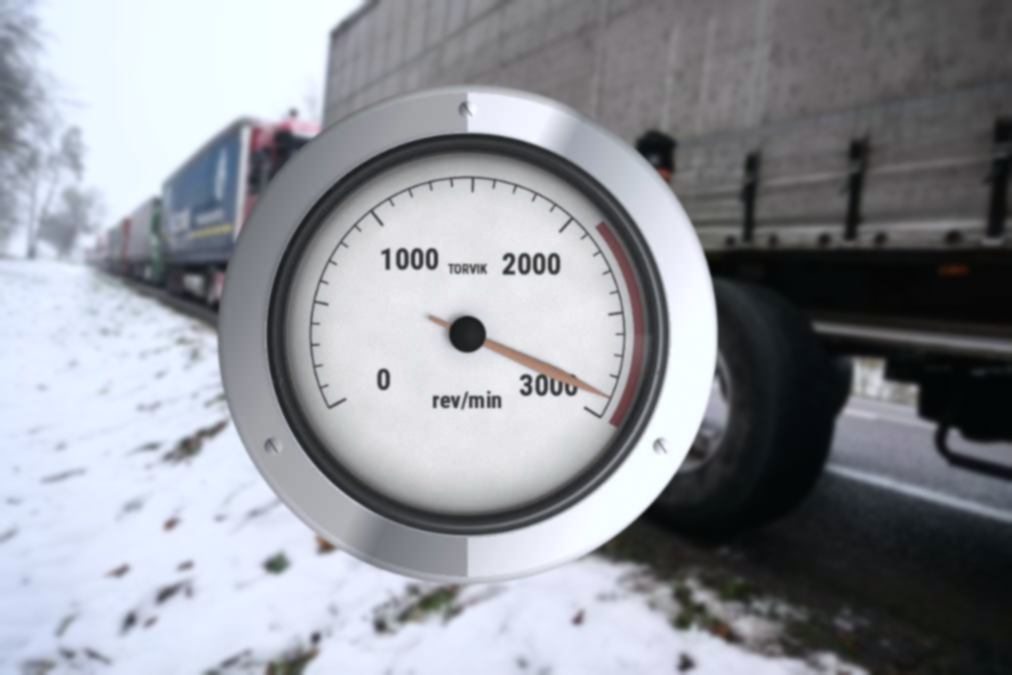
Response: 2900; rpm
